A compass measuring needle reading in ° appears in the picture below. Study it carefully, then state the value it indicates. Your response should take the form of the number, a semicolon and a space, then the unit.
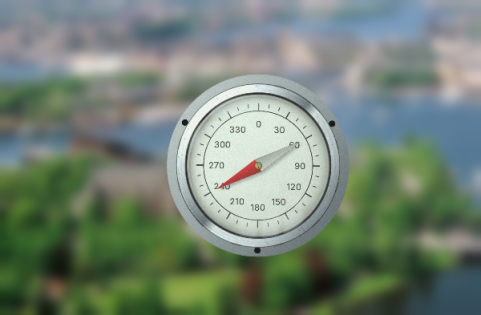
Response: 240; °
